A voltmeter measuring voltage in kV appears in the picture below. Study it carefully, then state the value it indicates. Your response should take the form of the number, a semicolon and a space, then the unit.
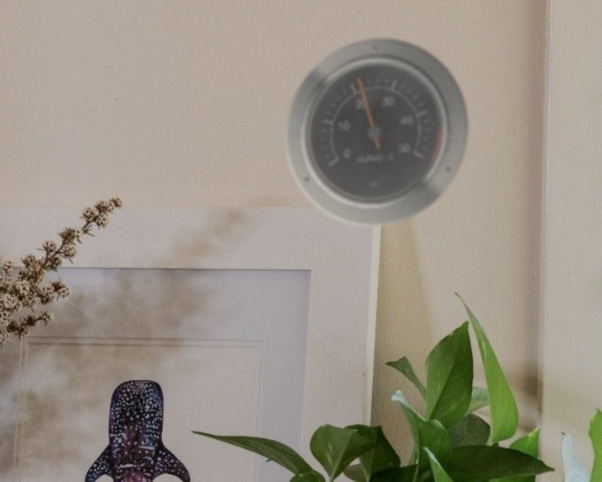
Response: 22; kV
